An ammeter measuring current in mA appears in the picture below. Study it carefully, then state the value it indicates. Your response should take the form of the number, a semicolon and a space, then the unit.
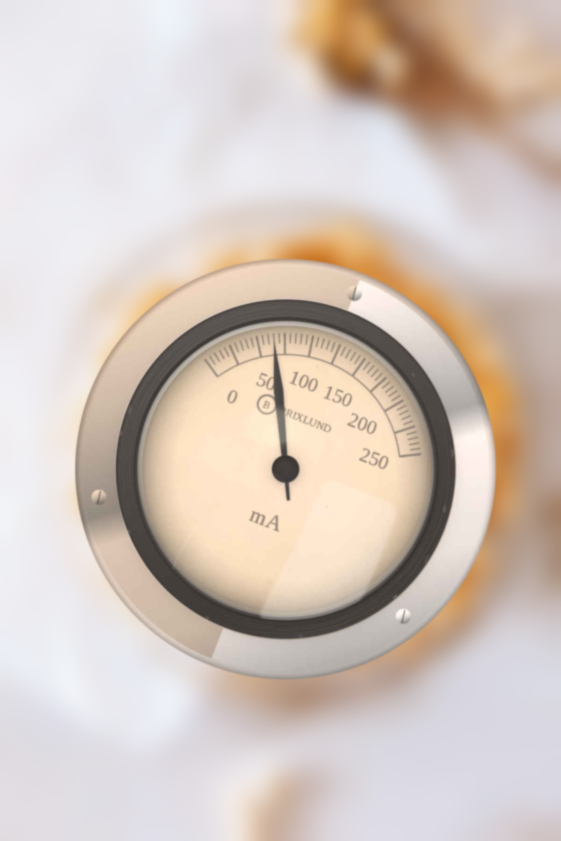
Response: 65; mA
